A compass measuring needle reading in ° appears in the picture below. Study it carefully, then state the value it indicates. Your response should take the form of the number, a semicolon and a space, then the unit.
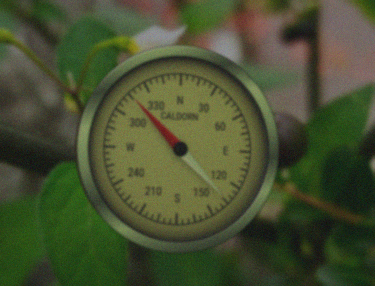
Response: 315; °
